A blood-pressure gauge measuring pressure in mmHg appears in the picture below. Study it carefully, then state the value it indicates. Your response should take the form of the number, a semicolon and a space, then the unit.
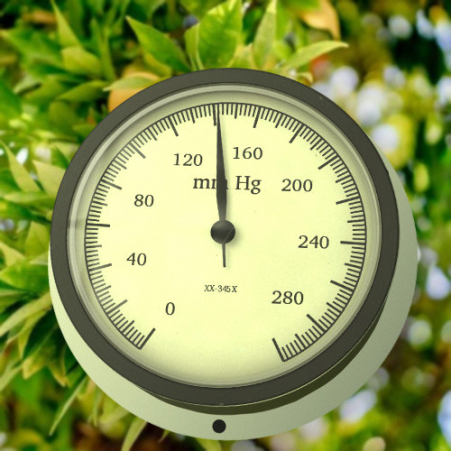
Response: 142; mmHg
